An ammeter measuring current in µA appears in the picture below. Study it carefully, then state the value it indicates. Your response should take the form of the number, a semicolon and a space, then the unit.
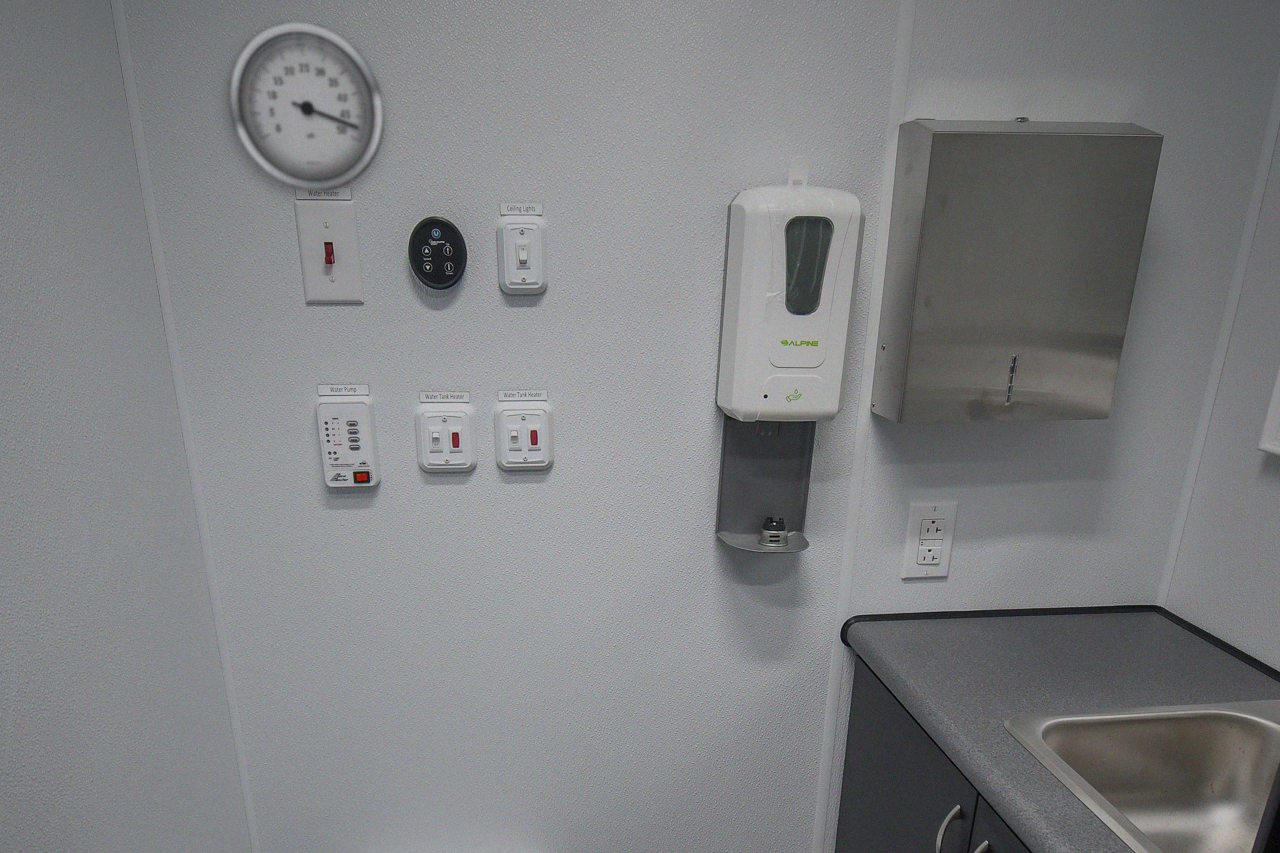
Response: 47.5; µA
